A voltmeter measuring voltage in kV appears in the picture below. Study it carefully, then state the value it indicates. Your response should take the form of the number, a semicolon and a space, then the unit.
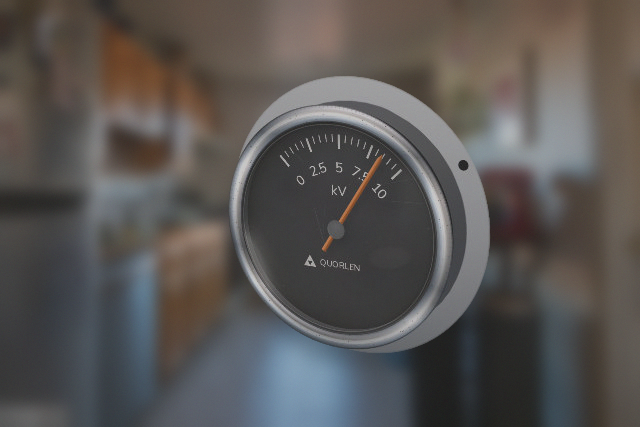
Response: 8.5; kV
